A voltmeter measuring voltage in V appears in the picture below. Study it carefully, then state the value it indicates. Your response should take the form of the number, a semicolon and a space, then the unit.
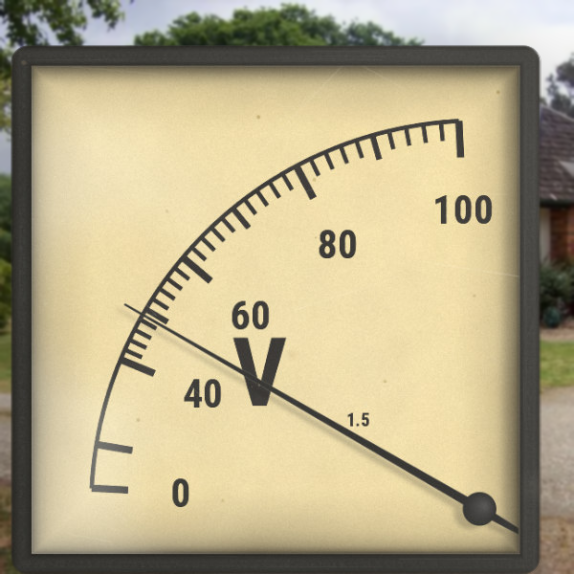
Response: 49; V
